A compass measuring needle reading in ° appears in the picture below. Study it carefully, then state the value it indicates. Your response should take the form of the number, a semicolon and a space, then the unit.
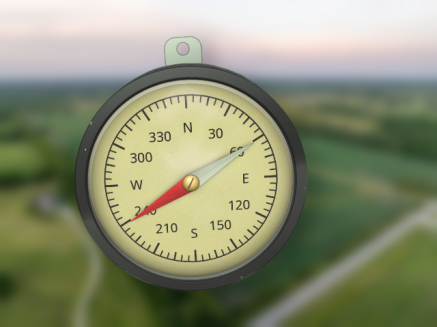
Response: 240; °
